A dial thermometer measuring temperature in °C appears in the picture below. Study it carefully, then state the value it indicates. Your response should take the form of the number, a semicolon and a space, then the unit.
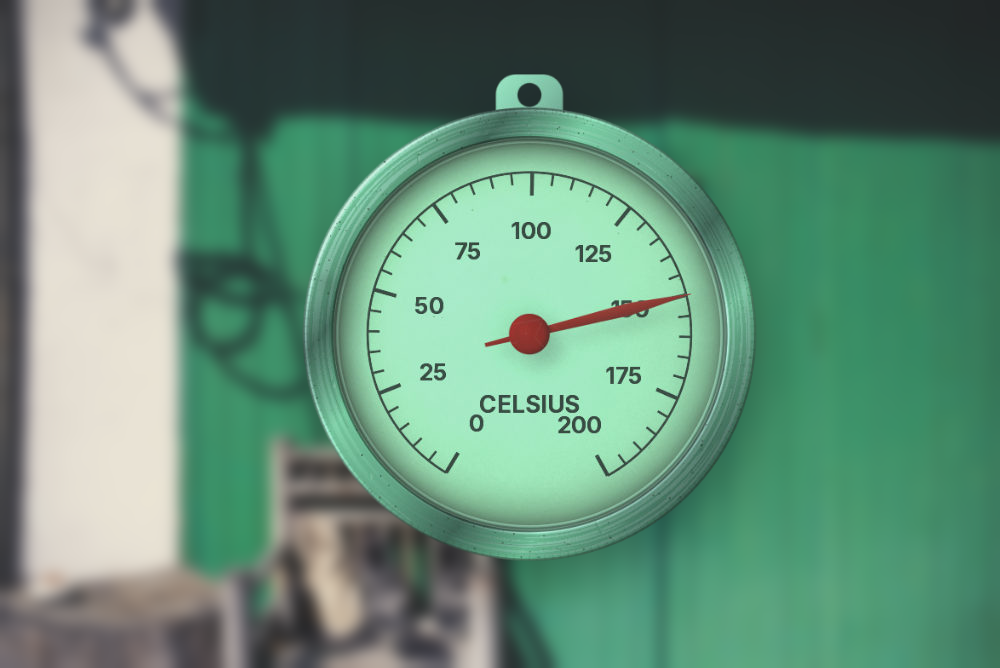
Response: 150; °C
